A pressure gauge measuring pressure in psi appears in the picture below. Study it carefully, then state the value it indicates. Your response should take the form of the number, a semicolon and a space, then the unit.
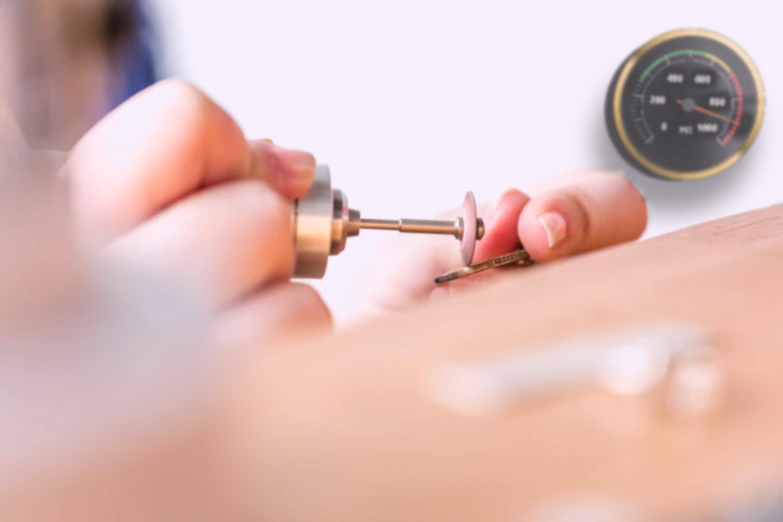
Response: 900; psi
